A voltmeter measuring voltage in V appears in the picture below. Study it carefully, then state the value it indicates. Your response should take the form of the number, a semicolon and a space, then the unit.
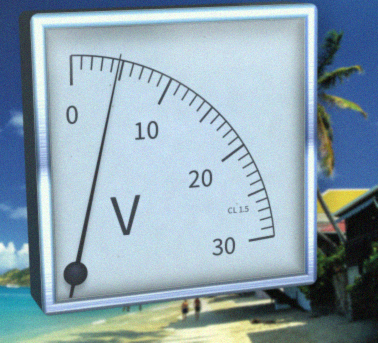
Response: 4.5; V
